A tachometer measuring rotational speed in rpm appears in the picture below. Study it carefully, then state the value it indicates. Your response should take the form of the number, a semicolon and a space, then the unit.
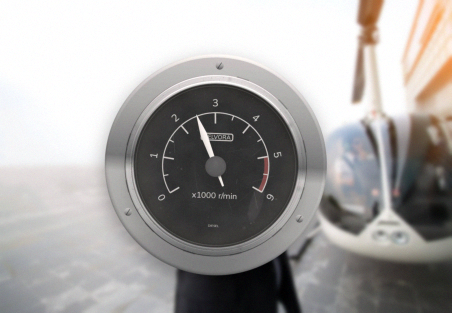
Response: 2500; rpm
